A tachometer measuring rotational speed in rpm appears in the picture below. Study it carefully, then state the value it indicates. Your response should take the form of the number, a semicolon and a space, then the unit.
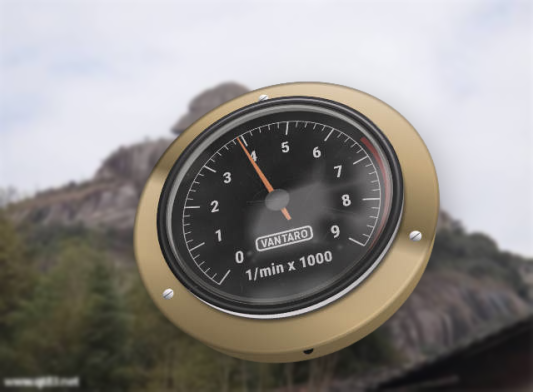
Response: 3900; rpm
